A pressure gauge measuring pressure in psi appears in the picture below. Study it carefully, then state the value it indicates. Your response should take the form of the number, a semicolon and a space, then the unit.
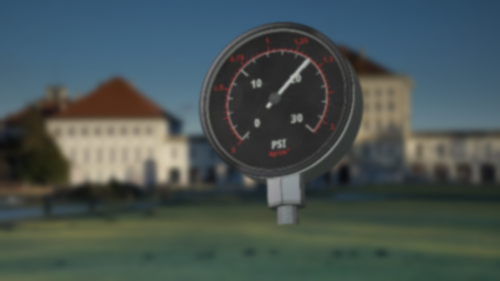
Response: 20; psi
